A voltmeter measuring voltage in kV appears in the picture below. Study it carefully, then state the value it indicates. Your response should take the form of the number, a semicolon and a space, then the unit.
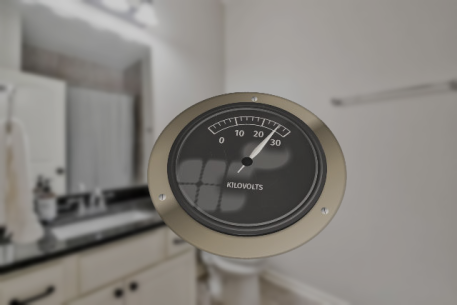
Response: 26; kV
